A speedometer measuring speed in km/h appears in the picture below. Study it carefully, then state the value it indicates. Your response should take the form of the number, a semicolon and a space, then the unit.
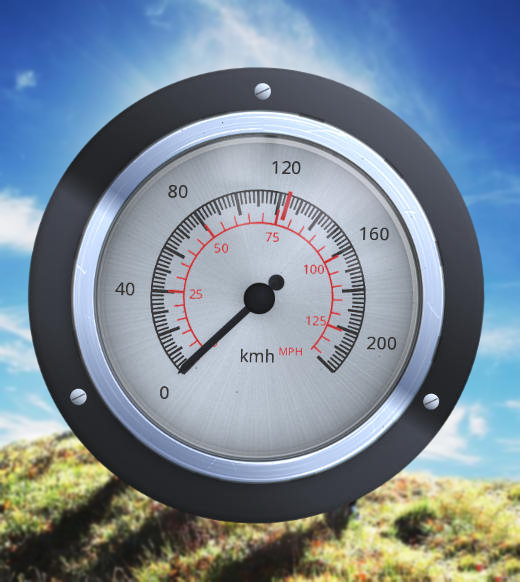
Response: 2; km/h
